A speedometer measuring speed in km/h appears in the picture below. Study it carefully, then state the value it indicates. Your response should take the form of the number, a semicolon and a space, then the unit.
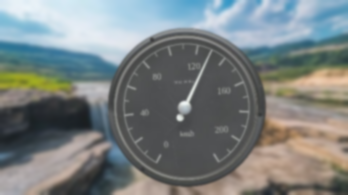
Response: 130; km/h
